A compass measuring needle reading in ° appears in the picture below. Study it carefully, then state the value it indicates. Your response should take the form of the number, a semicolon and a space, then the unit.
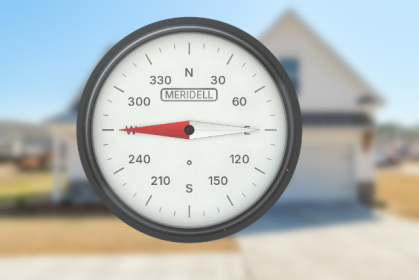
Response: 270; °
